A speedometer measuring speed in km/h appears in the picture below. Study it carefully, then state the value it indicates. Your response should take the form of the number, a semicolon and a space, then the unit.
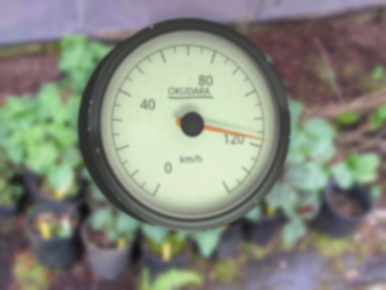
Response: 117.5; km/h
